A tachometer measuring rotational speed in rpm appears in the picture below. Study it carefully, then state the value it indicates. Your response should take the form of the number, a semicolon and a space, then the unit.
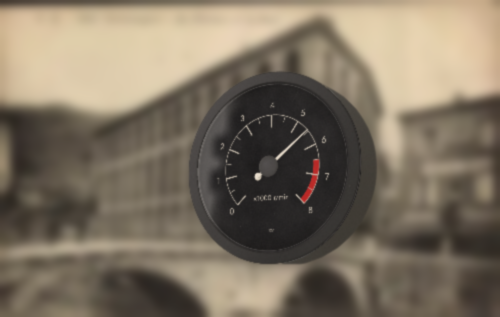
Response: 5500; rpm
